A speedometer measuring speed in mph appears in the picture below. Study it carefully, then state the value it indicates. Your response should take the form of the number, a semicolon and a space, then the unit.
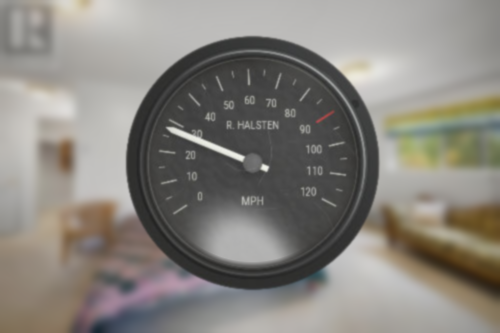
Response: 27.5; mph
